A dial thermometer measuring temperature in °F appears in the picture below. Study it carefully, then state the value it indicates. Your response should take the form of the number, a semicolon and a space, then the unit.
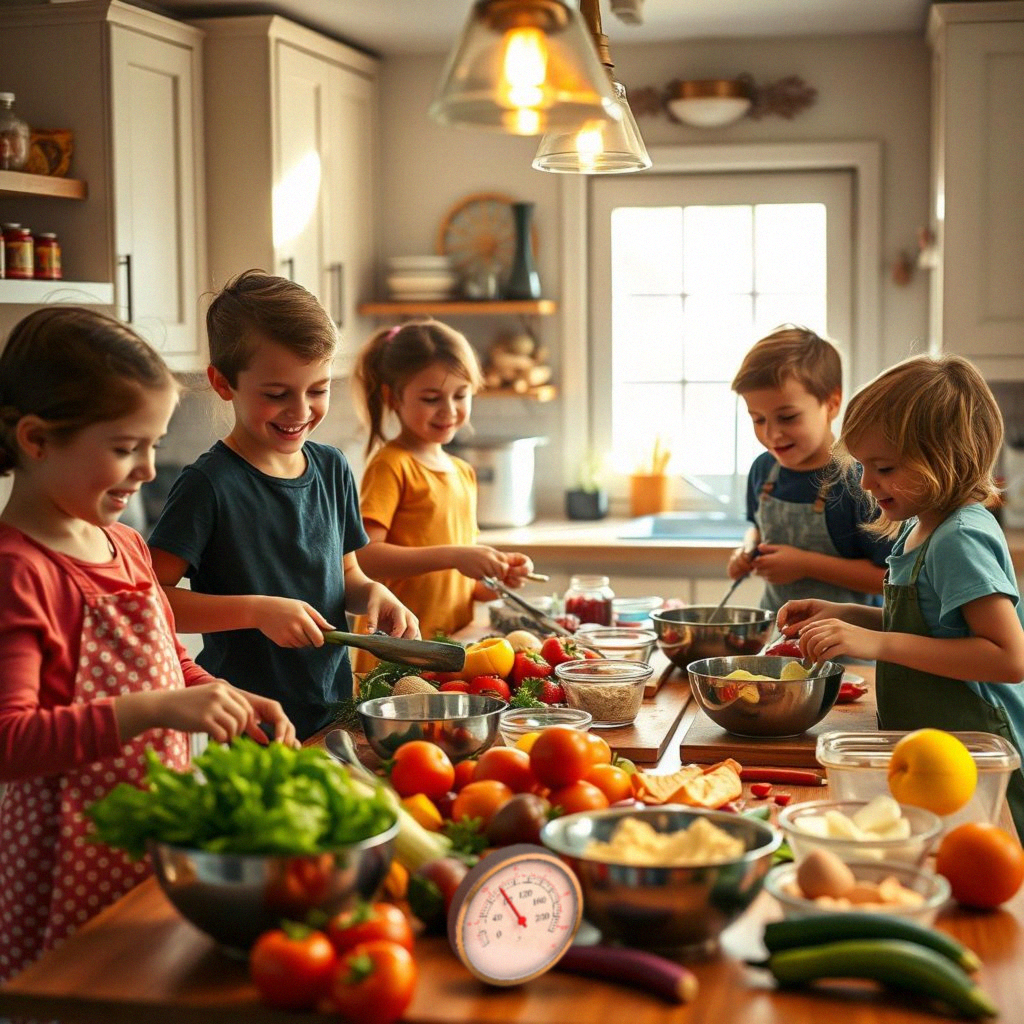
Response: 80; °F
